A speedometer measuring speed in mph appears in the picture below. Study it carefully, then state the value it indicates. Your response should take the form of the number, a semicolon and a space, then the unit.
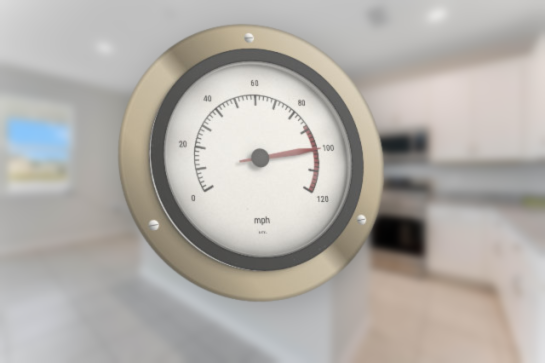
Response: 100; mph
